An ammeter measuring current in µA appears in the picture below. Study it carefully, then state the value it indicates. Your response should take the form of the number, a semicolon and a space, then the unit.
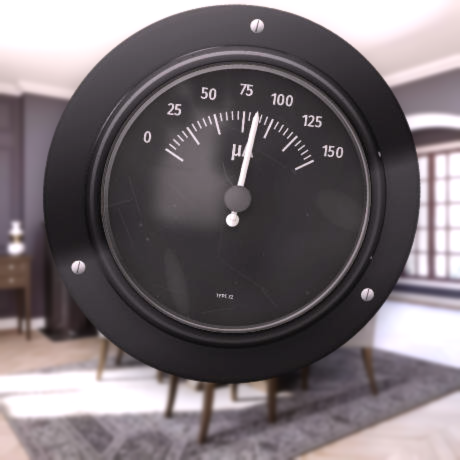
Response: 85; µA
